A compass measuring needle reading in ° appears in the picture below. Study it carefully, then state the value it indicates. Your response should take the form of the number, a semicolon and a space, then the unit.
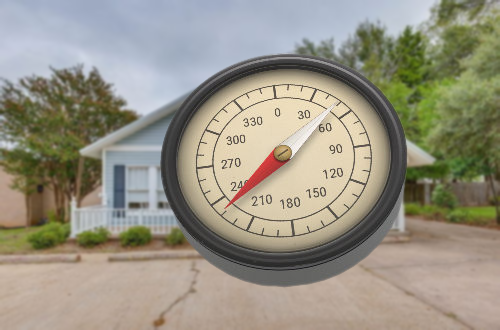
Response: 230; °
